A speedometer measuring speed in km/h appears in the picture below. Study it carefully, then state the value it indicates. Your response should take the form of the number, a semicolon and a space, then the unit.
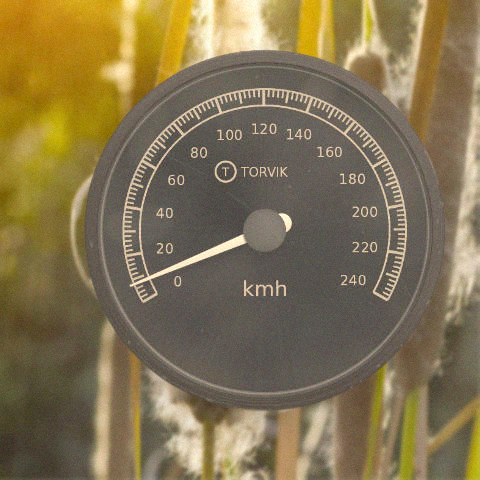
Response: 8; km/h
